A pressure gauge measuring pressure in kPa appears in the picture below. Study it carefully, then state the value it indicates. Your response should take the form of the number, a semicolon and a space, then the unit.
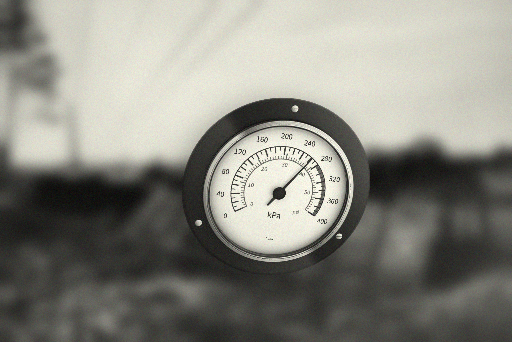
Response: 260; kPa
